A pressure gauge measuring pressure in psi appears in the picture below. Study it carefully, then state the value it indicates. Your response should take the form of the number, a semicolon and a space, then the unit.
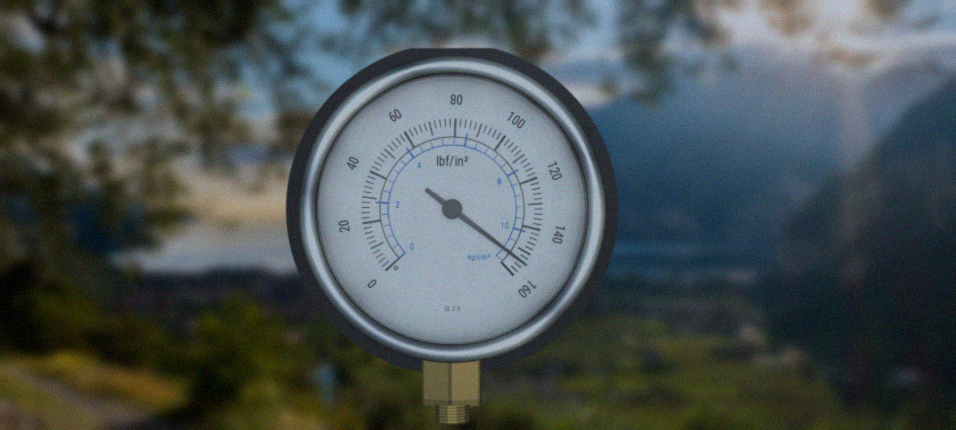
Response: 154; psi
